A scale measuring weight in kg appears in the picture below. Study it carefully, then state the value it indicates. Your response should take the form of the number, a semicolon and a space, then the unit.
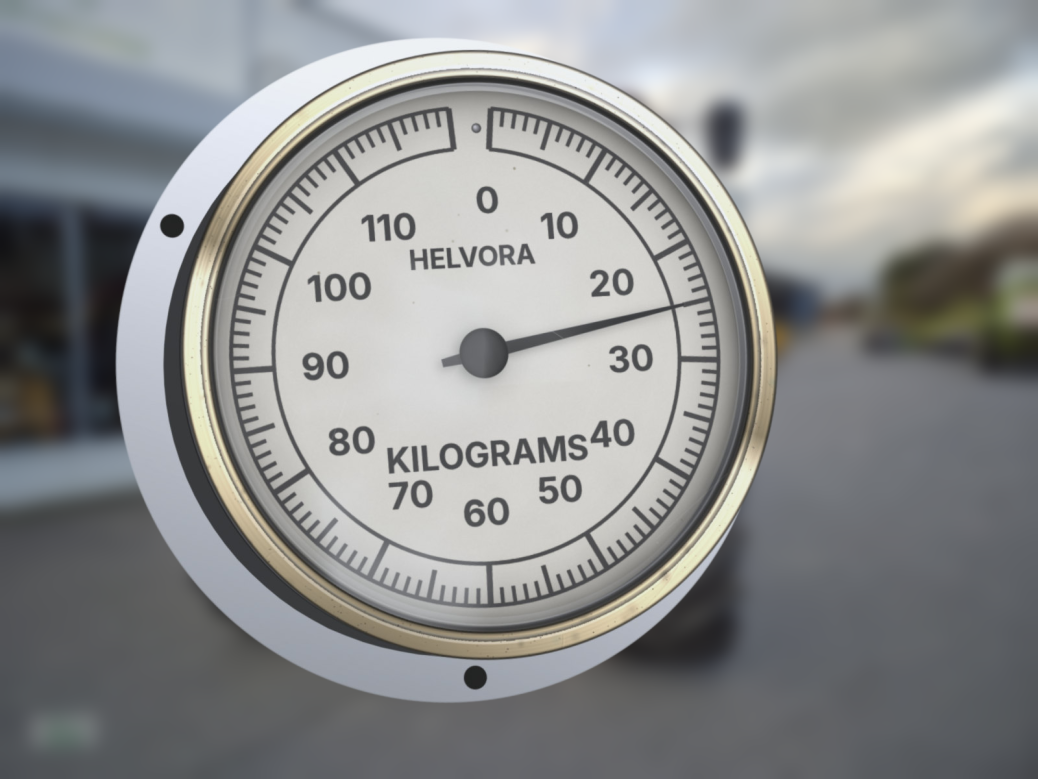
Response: 25; kg
